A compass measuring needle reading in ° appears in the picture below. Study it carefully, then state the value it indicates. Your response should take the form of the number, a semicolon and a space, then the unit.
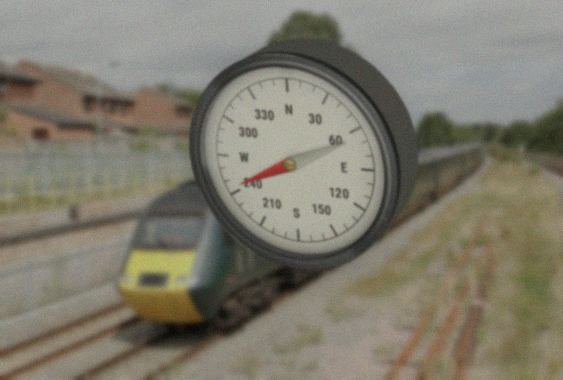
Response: 245; °
